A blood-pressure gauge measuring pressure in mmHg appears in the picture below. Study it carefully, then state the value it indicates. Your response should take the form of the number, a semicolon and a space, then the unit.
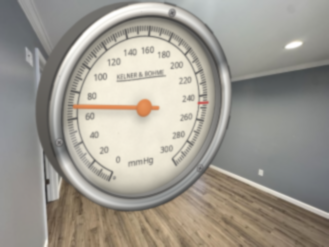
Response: 70; mmHg
